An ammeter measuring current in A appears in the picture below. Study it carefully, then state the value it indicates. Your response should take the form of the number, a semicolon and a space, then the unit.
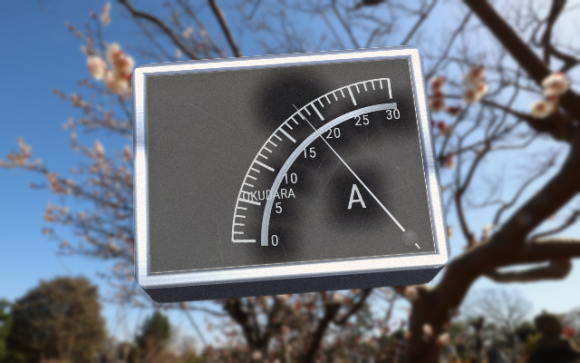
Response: 18; A
